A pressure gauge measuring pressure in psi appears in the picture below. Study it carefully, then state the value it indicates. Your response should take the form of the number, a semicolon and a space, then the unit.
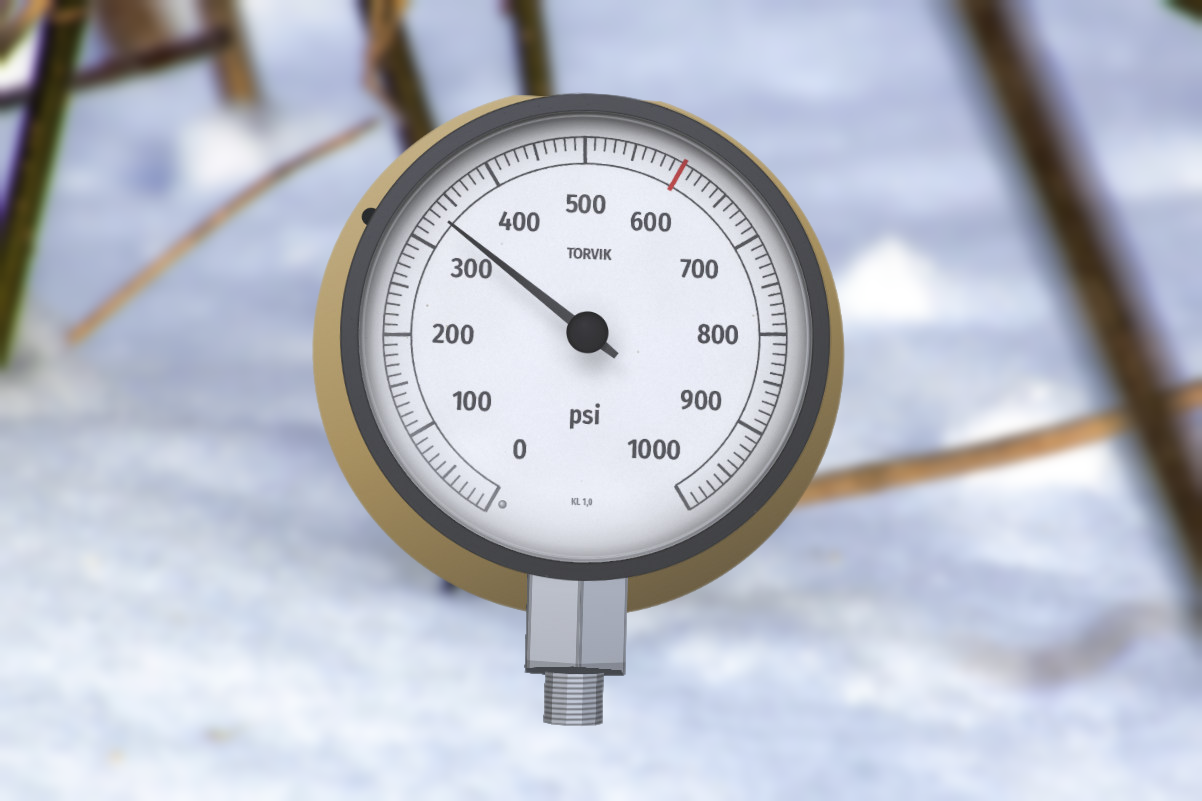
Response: 330; psi
